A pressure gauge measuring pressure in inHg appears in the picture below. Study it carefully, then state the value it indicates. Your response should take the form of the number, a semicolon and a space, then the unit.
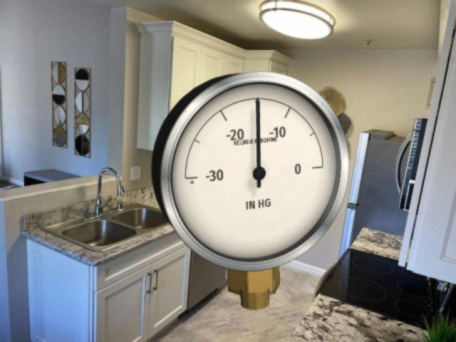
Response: -15; inHg
